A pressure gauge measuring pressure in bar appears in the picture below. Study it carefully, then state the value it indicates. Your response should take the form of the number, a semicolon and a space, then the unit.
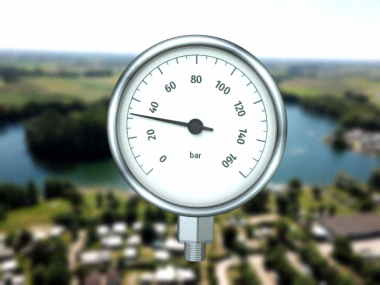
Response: 32.5; bar
